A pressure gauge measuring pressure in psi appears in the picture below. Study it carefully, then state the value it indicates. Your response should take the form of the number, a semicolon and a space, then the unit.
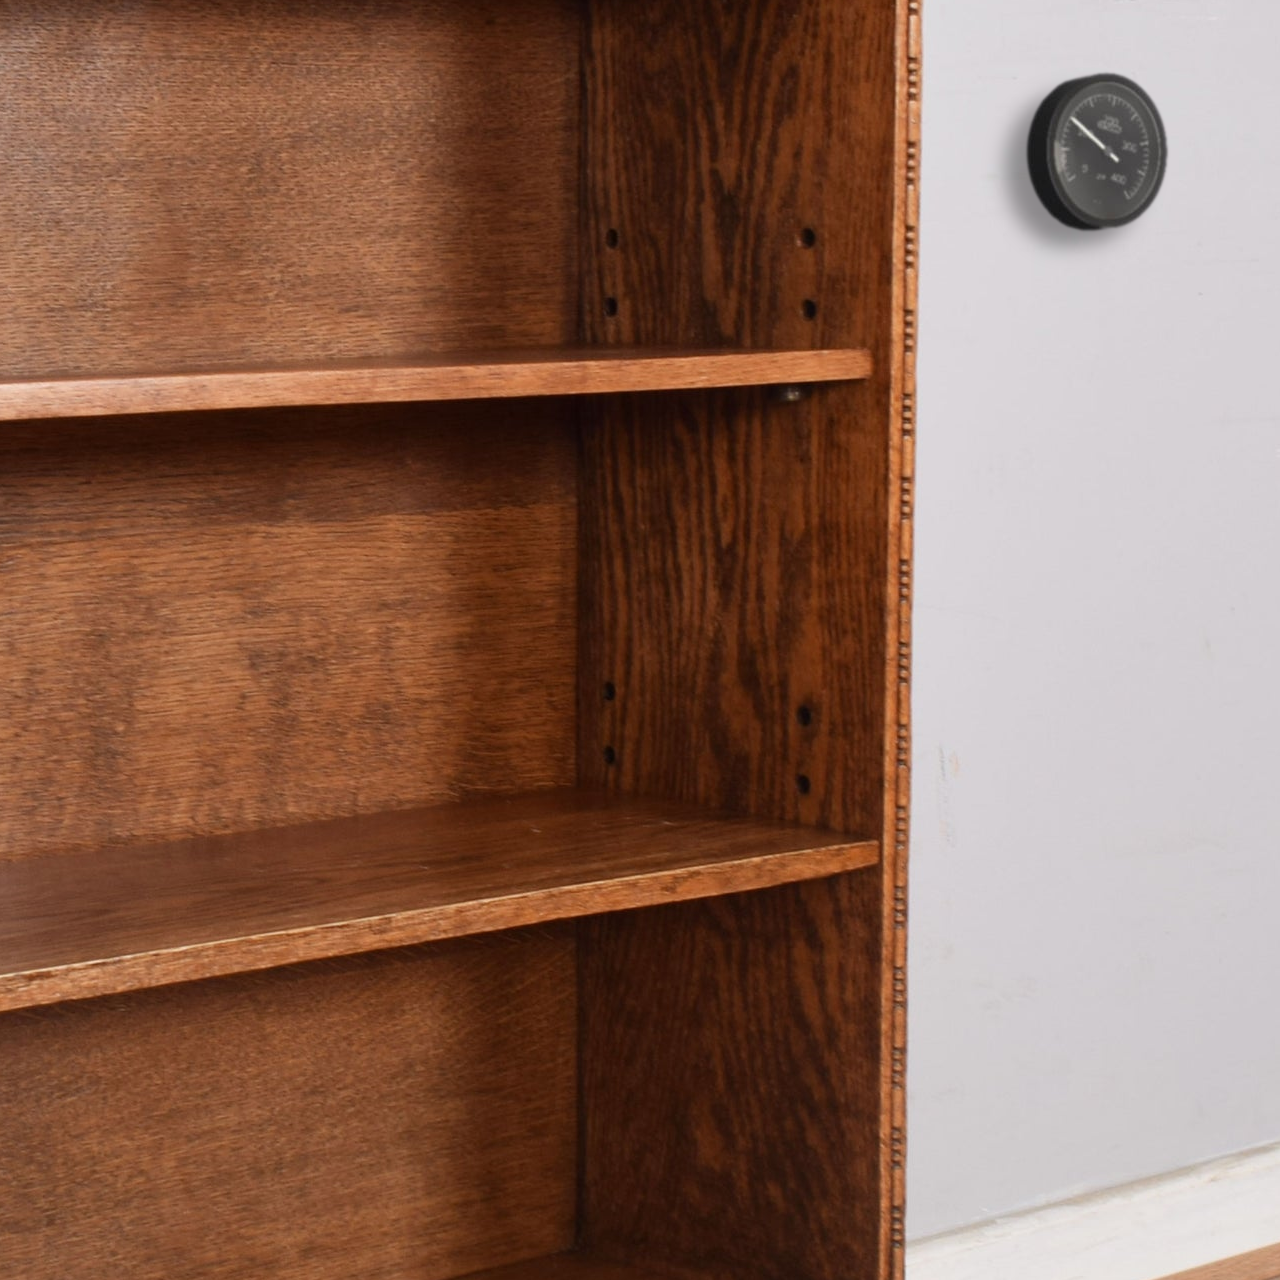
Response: 100; psi
